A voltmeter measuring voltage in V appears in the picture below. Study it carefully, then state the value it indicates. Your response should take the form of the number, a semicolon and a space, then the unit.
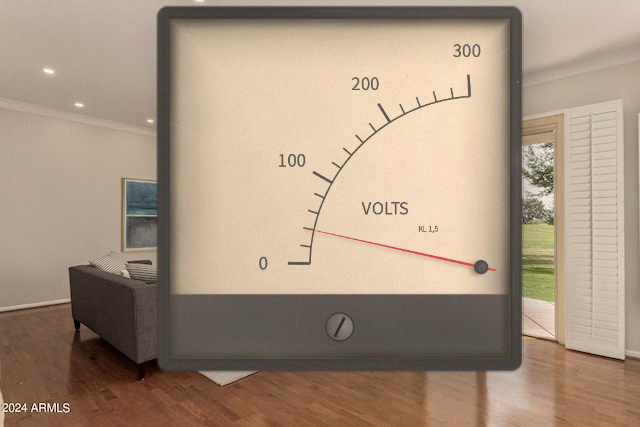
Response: 40; V
